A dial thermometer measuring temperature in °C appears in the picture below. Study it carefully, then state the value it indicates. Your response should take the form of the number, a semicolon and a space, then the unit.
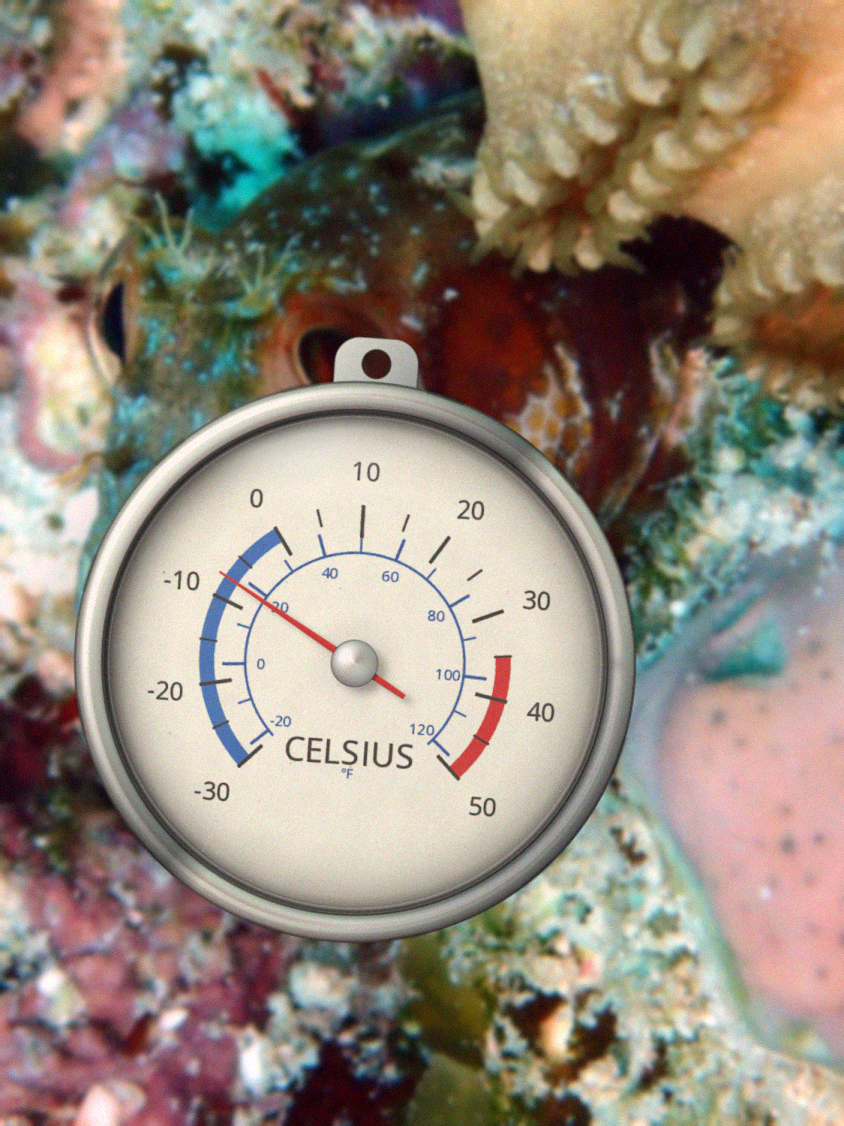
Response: -7.5; °C
